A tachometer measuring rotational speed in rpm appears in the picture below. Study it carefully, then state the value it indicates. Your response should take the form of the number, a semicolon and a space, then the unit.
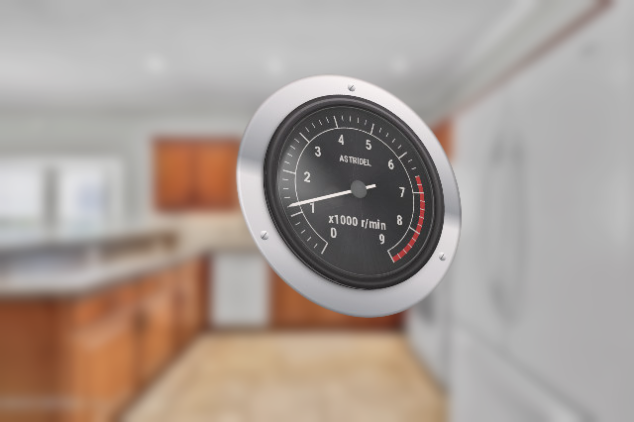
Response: 1200; rpm
